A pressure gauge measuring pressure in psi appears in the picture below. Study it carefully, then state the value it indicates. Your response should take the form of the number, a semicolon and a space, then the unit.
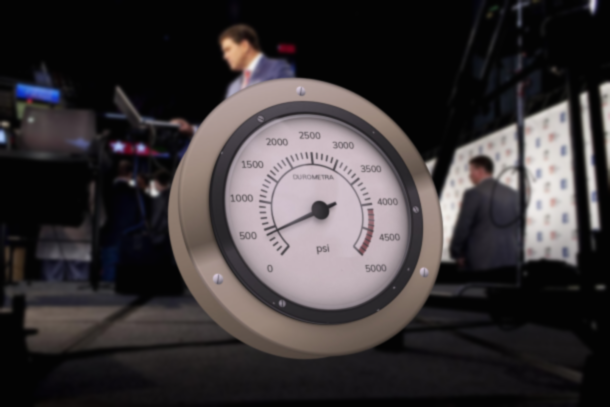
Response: 400; psi
